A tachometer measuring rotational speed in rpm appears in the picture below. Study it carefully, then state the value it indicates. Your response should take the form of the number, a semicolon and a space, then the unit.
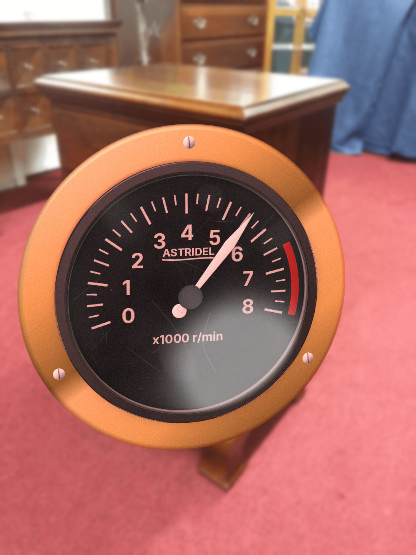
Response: 5500; rpm
